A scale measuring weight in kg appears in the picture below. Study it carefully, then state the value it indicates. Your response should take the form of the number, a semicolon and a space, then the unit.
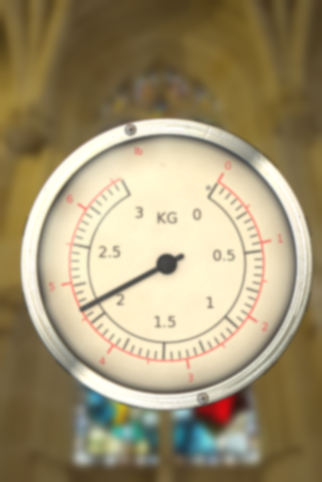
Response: 2.1; kg
